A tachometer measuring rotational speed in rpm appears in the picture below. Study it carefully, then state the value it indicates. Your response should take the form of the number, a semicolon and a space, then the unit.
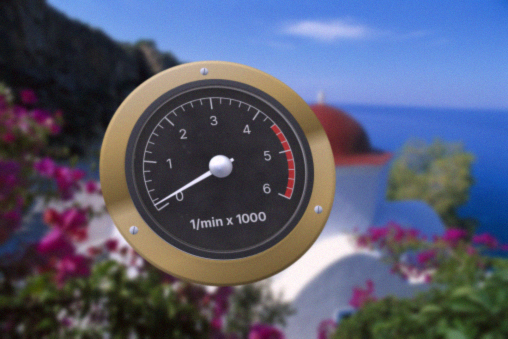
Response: 100; rpm
